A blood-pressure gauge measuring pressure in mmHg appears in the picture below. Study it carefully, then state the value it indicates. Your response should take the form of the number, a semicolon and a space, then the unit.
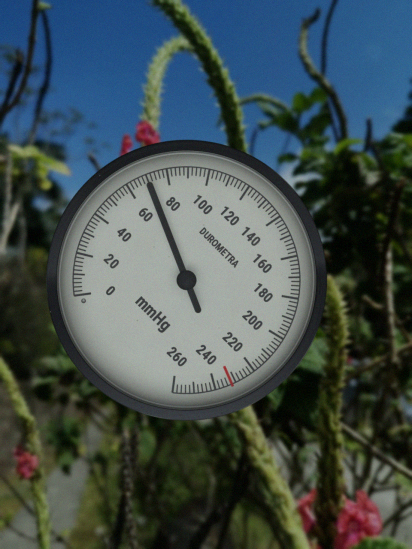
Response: 70; mmHg
